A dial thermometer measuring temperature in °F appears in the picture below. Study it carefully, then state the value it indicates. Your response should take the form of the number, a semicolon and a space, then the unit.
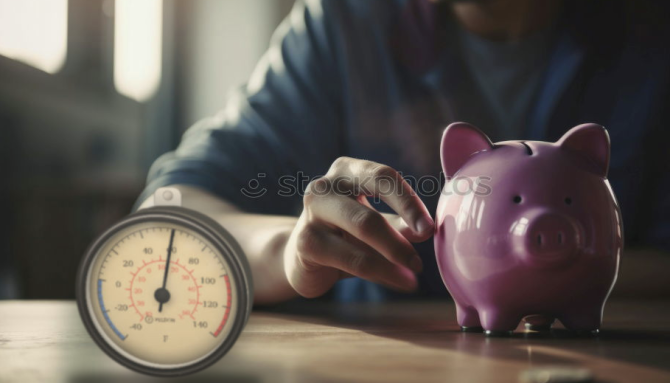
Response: 60; °F
